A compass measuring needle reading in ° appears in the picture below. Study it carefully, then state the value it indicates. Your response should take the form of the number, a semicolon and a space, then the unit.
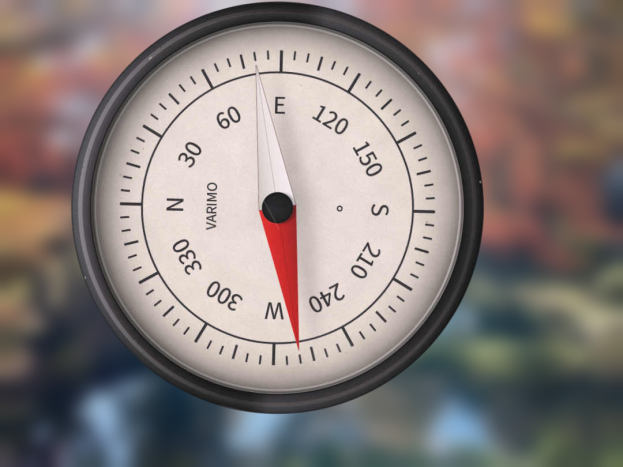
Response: 260; °
